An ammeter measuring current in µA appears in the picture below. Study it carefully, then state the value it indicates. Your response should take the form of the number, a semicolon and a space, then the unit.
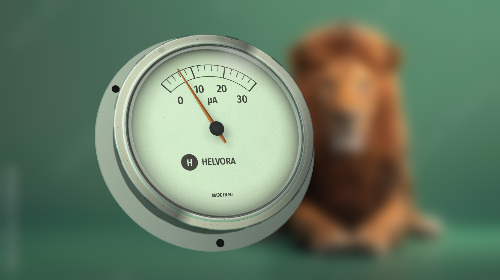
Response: 6; µA
